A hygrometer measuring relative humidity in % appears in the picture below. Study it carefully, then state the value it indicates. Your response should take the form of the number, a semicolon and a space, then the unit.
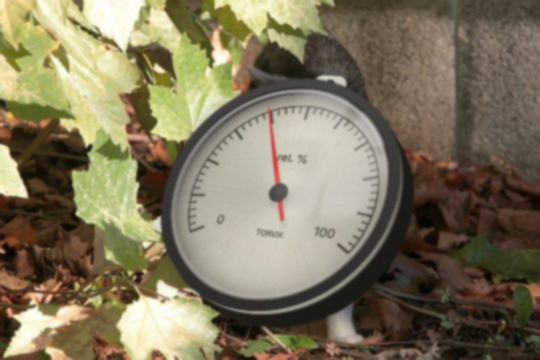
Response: 40; %
